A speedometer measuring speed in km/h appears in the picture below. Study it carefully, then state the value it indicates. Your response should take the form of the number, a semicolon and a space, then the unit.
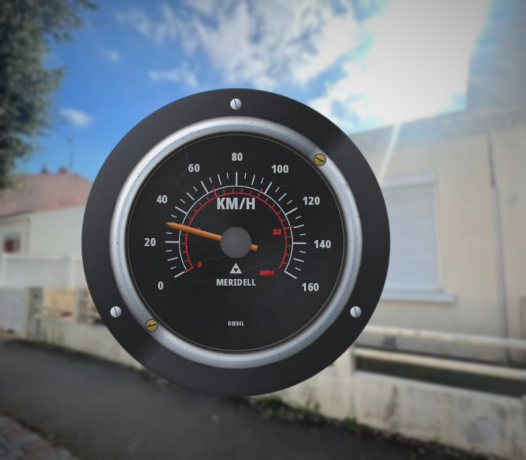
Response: 30; km/h
